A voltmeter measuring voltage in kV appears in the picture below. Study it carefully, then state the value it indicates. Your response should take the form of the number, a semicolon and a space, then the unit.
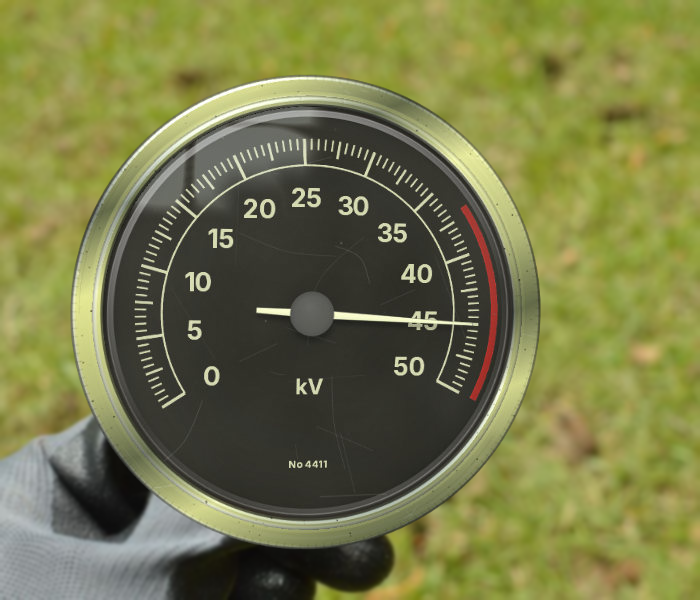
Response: 45; kV
